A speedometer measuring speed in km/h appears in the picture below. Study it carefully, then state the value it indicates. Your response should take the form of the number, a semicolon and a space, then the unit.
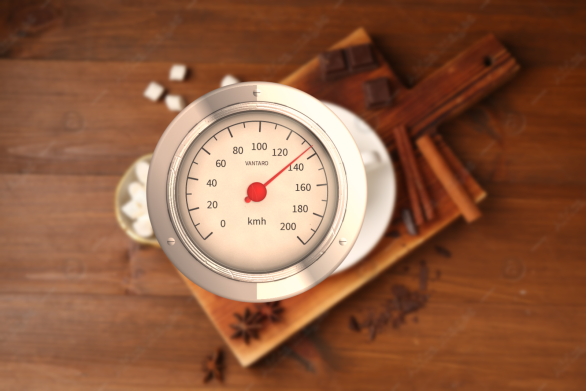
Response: 135; km/h
